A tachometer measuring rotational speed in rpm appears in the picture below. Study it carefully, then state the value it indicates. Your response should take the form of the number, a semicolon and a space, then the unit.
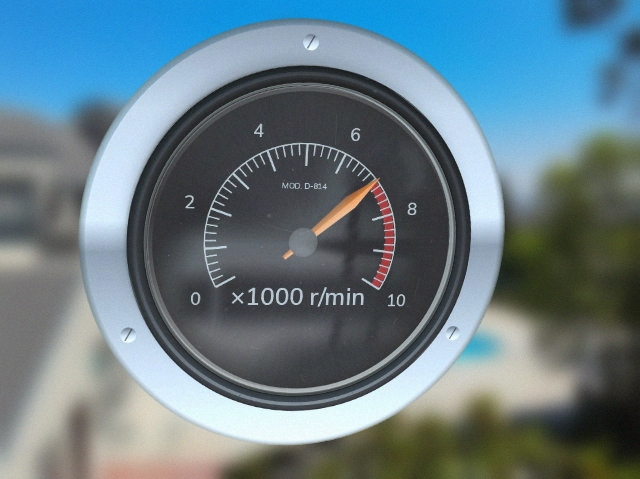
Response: 7000; rpm
